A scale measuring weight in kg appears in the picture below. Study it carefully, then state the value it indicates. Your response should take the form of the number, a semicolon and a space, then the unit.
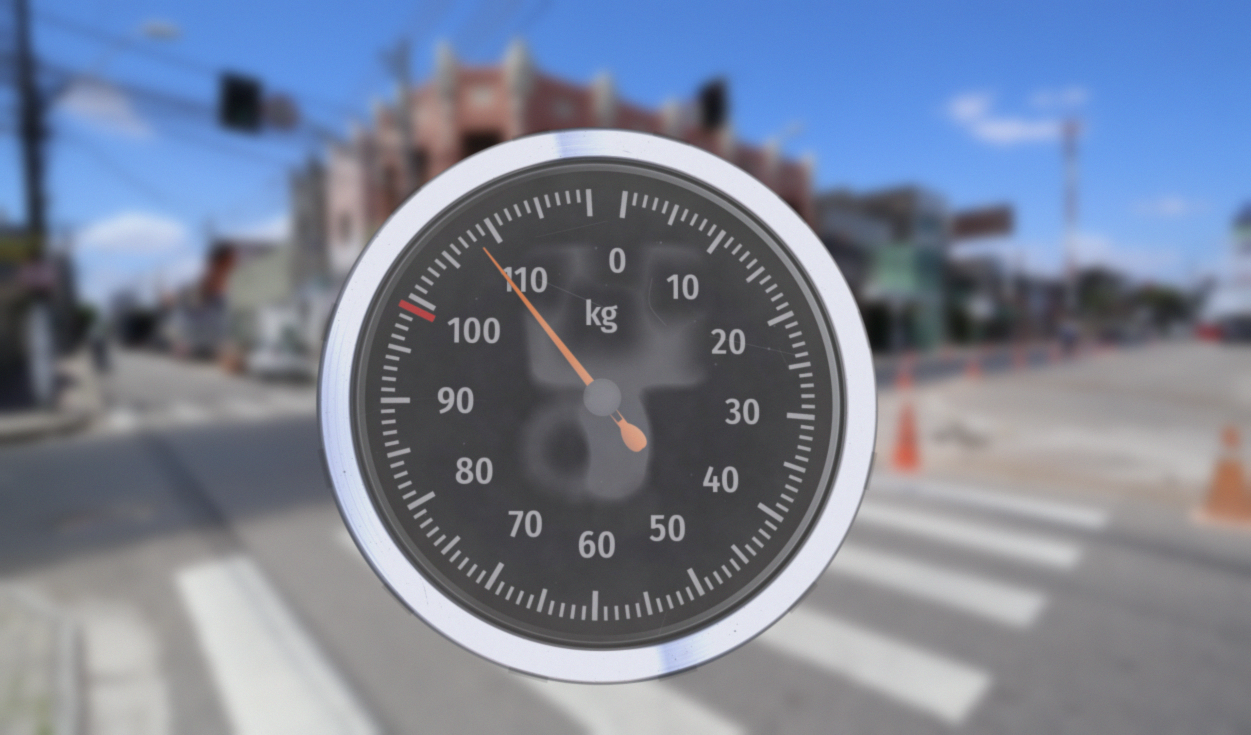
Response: 108; kg
